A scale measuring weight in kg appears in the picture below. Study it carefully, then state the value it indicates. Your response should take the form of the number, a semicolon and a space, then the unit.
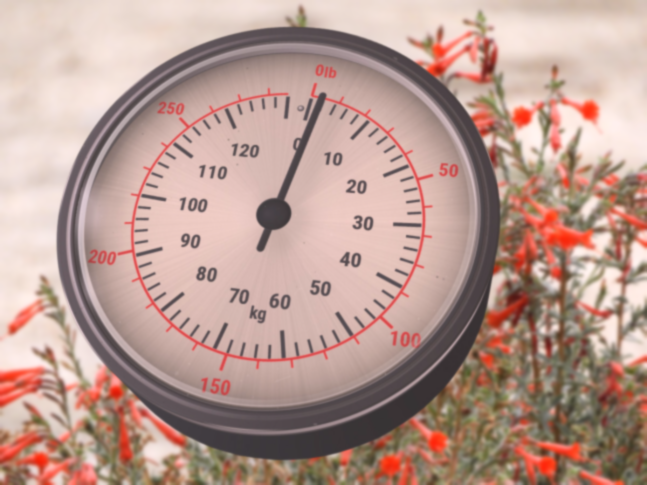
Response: 2; kg
